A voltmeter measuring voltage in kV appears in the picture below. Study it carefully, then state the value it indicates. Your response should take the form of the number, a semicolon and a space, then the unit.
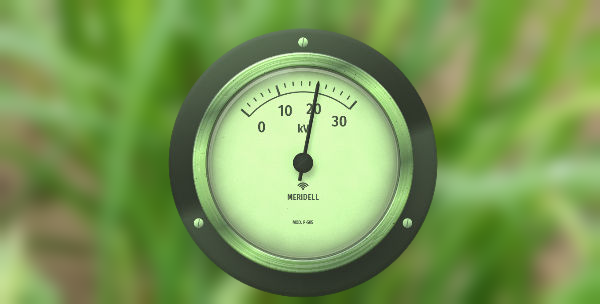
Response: 20; kV
